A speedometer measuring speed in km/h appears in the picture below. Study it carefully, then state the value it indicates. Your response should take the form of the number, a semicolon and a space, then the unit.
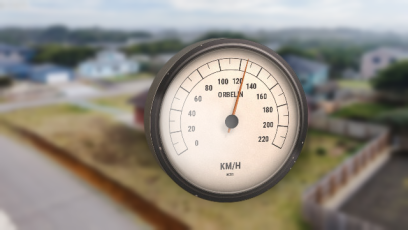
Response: 125; km/h
